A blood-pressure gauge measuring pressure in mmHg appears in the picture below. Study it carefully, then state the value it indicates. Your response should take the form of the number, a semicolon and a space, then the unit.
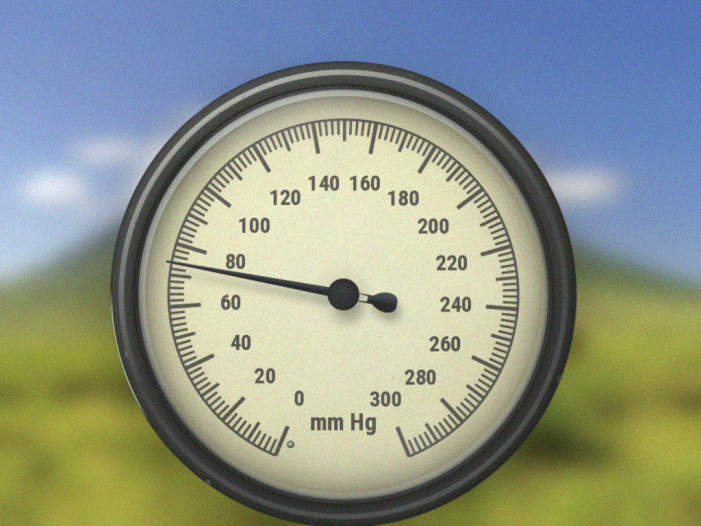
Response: 74; mmHg
